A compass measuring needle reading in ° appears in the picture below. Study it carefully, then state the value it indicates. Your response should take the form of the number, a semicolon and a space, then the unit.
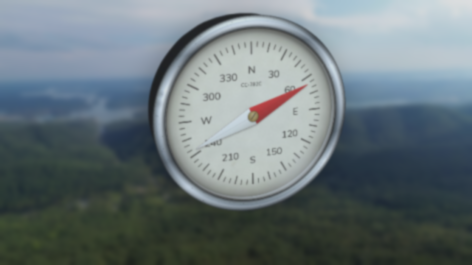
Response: 65; °
